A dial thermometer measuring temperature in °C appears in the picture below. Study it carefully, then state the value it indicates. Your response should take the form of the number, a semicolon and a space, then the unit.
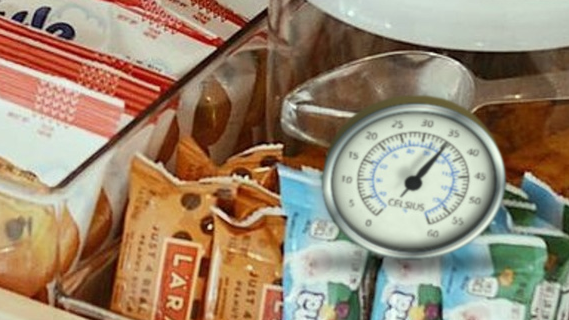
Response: 35; °C
